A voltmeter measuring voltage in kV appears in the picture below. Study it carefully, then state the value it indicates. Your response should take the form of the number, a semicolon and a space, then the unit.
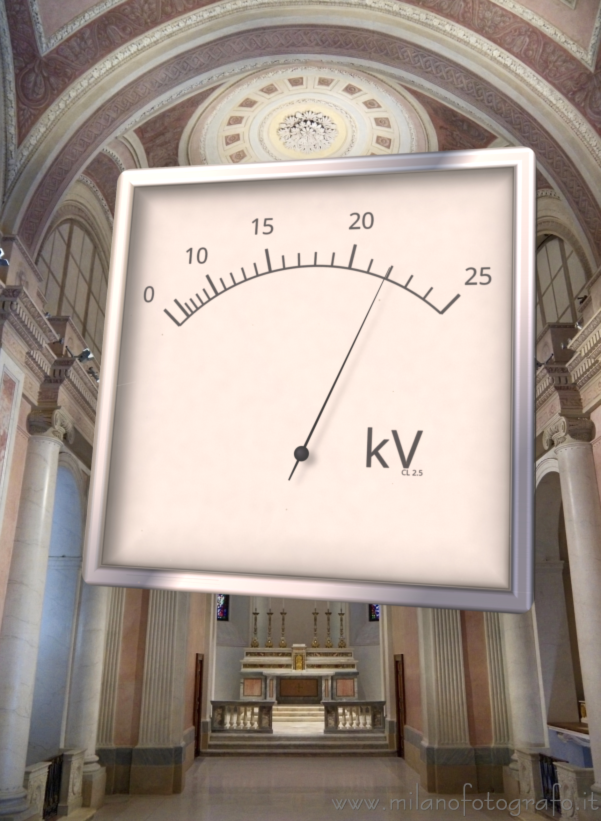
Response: 22; kV
